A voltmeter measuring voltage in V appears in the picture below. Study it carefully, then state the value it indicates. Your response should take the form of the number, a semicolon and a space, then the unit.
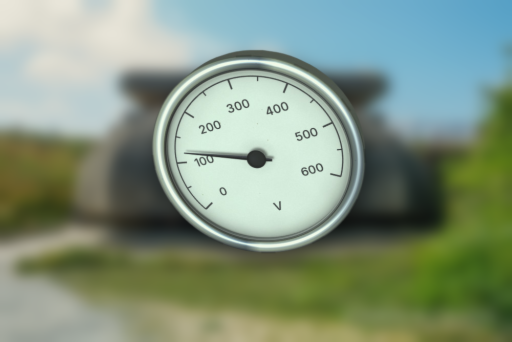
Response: 125; V
